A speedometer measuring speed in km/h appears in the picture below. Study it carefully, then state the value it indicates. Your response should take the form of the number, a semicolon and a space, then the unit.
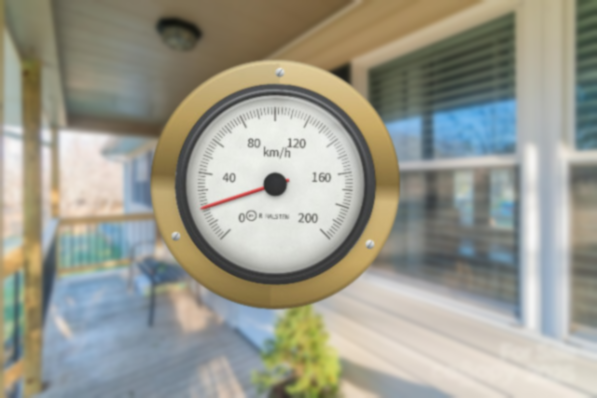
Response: 20; km/h
